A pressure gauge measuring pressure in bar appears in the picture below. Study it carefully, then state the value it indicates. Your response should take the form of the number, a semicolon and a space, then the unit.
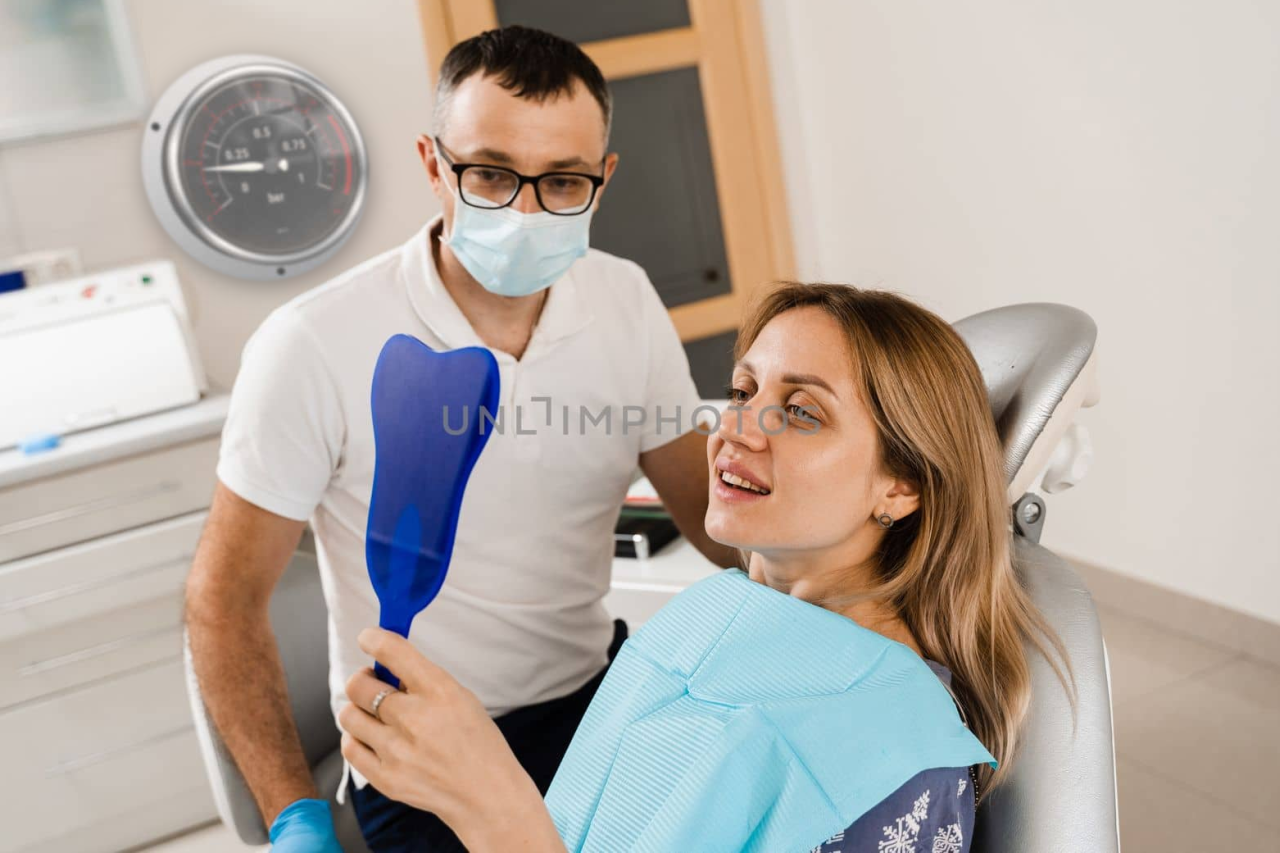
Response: 0.15; bar
